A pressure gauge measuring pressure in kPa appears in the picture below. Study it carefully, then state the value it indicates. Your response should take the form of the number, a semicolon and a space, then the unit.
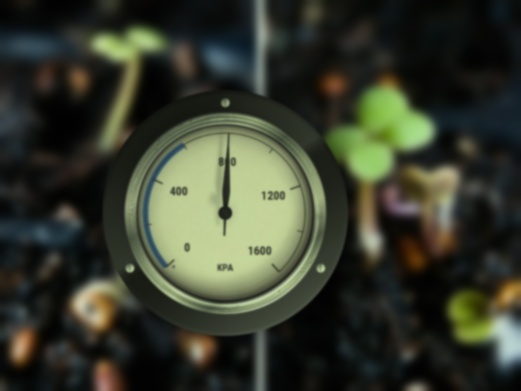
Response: 800; kPa
